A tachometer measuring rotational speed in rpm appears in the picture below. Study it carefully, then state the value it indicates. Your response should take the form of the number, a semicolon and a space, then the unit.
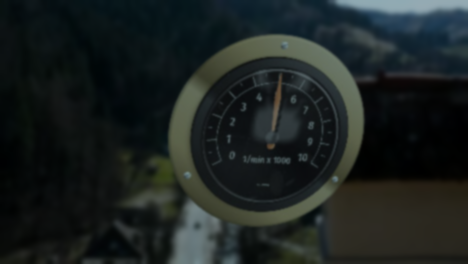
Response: 5000; rpm
